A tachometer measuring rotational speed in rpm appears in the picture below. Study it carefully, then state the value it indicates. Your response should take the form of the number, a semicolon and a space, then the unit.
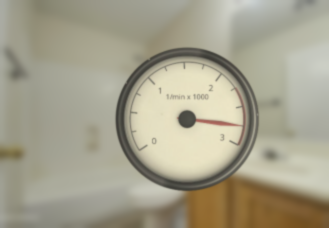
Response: 2750; rpm
